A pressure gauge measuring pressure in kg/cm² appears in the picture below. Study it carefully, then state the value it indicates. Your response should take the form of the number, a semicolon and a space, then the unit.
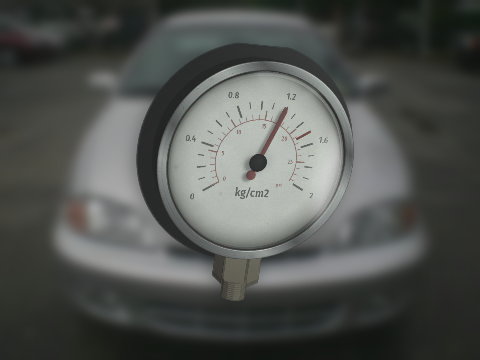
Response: 1.2; kg/cm²
